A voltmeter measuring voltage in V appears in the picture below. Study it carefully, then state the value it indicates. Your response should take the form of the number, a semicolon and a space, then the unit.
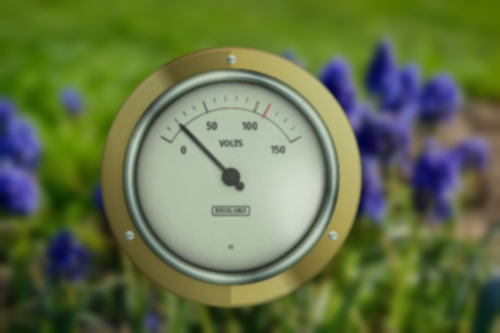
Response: 20; V
